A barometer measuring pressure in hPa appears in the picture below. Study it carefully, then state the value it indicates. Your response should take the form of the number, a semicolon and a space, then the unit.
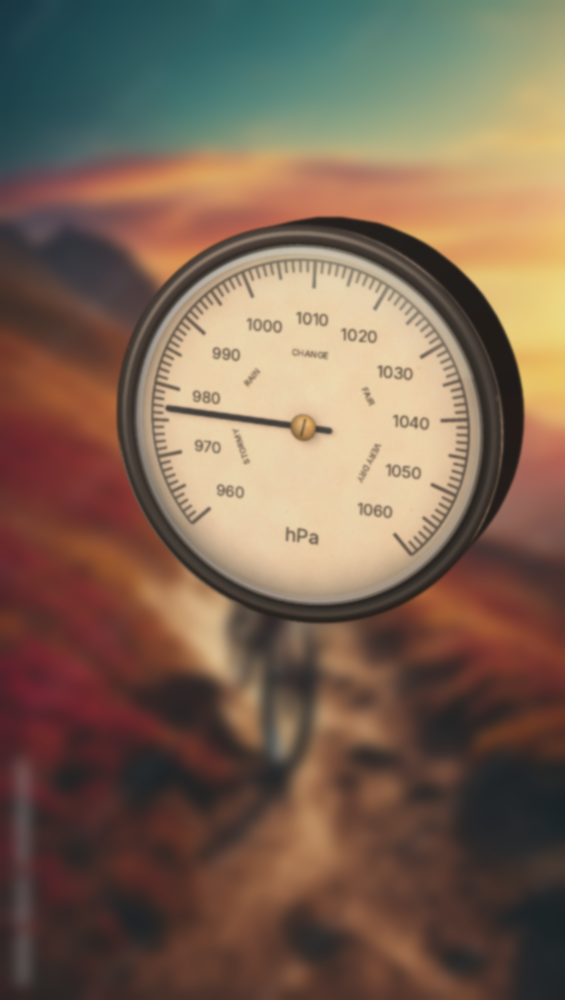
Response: 977; hPa
